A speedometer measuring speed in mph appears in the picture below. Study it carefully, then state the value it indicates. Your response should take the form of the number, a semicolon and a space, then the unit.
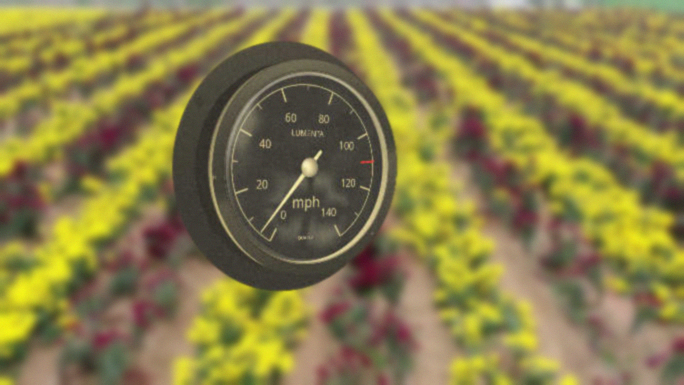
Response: 5; mph
